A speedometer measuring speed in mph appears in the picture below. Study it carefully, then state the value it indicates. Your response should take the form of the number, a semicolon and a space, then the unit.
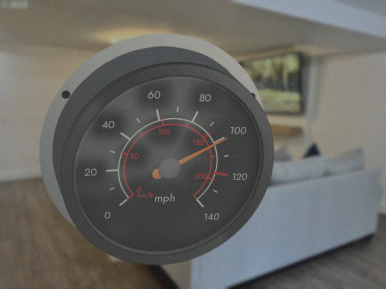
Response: 100; mph
